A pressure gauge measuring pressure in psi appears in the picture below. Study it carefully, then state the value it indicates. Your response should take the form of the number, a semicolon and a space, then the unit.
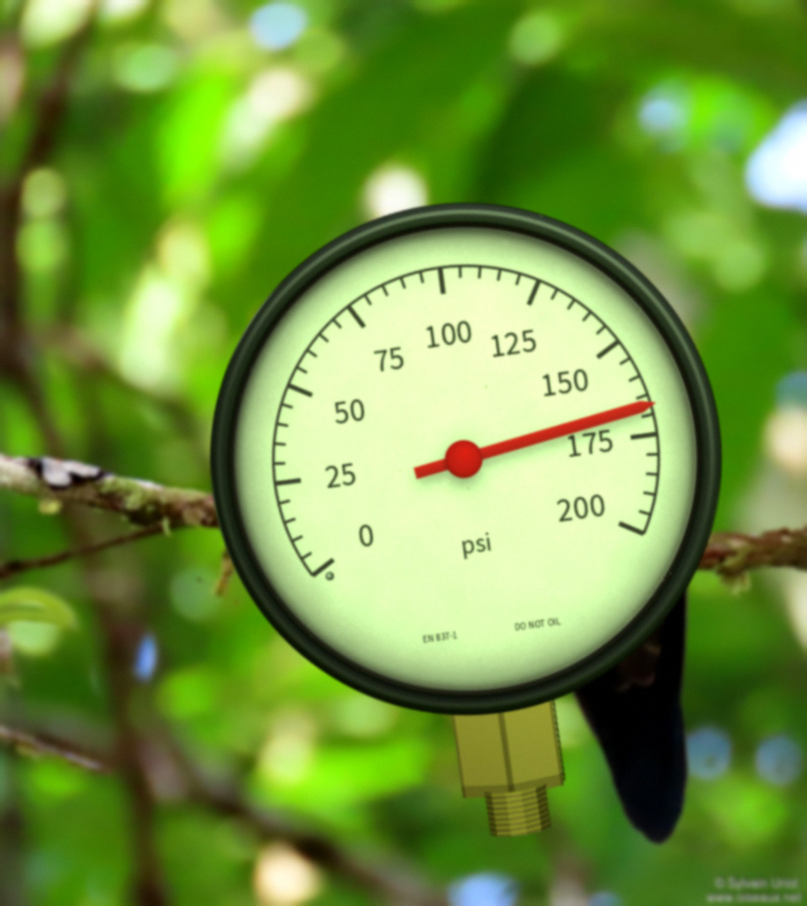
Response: 167.5; psi
